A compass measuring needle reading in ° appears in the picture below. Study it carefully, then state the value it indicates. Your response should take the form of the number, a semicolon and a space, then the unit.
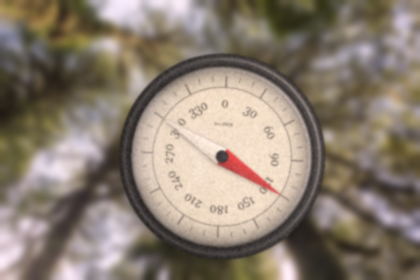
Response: 120; °
